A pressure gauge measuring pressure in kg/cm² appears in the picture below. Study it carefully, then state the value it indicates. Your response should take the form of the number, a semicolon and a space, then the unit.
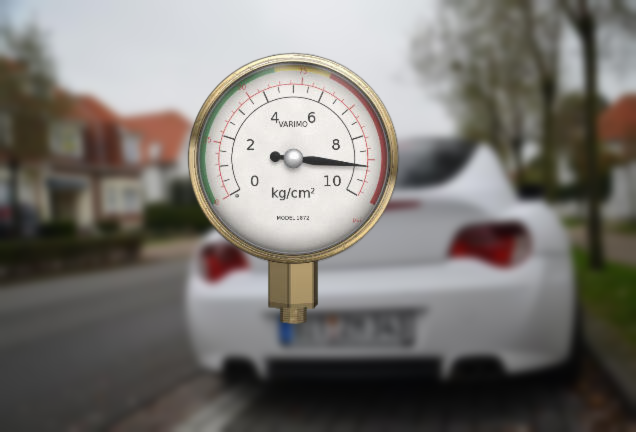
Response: 9; kg/cm²
